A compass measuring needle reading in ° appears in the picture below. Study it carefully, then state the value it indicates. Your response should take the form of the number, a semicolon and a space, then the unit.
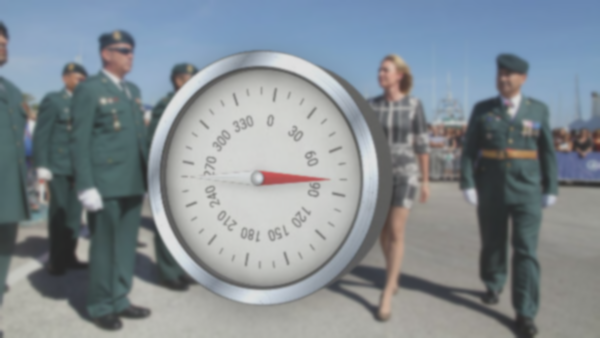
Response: 80; °
